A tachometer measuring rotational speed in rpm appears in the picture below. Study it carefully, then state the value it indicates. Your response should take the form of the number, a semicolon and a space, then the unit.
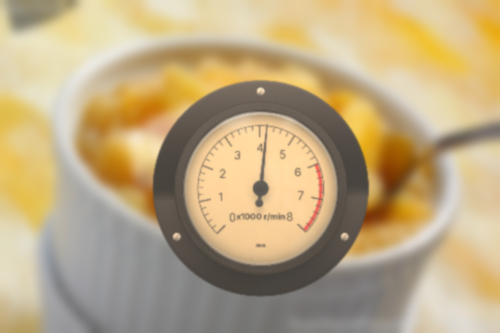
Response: 4200; rpm
